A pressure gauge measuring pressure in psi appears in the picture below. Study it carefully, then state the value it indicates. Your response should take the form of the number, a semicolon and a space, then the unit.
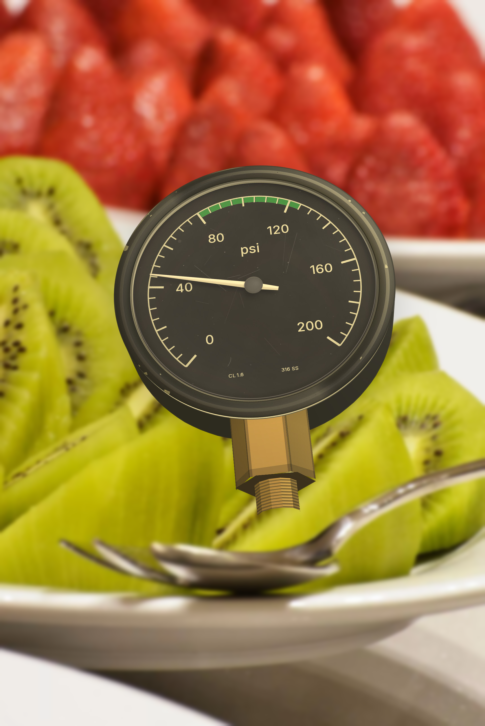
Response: 45; psi
